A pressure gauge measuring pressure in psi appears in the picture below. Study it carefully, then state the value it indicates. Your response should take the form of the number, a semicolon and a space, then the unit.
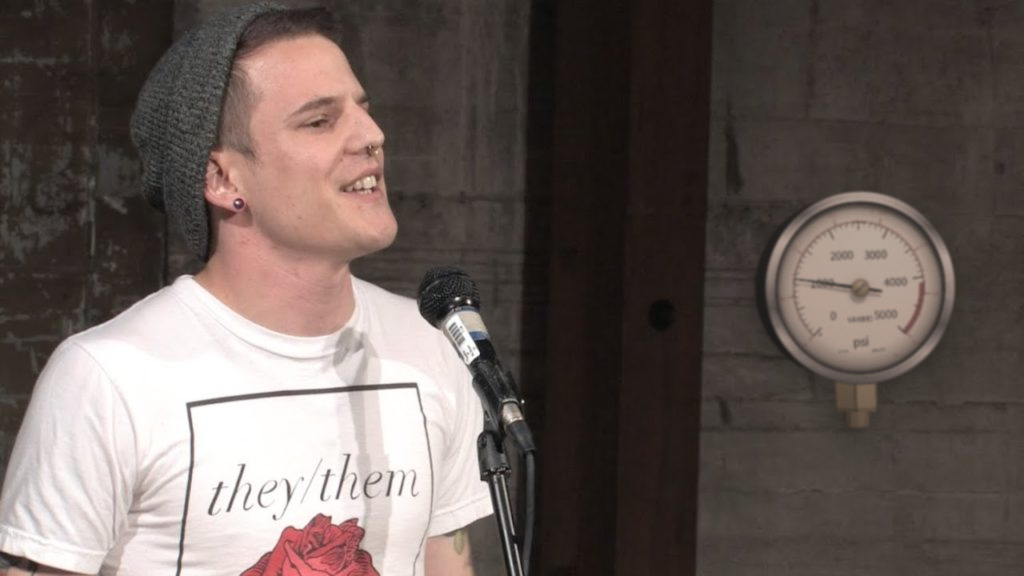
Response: 1000; psi
